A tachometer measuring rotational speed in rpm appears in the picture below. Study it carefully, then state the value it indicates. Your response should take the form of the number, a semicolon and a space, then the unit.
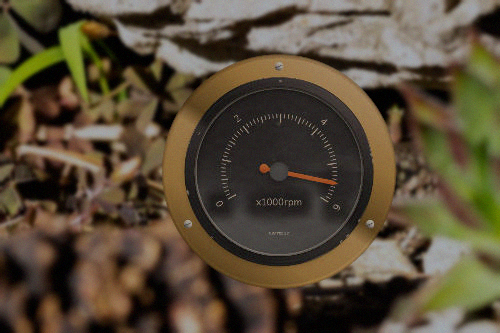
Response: 5500; rpm
